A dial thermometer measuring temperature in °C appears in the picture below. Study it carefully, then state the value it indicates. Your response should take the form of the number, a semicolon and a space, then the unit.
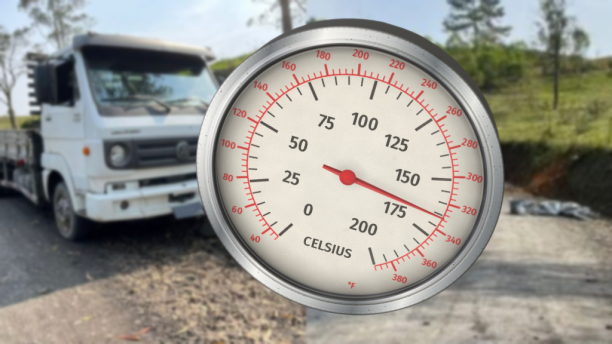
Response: 165; °C
